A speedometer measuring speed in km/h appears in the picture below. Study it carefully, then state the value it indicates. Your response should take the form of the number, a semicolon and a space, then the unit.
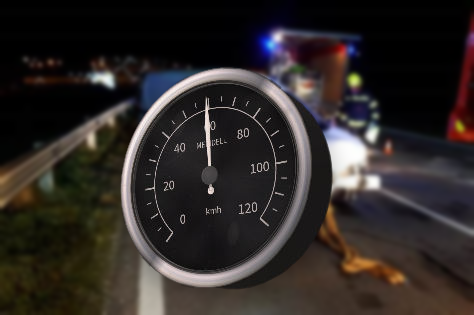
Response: 60; km/h
